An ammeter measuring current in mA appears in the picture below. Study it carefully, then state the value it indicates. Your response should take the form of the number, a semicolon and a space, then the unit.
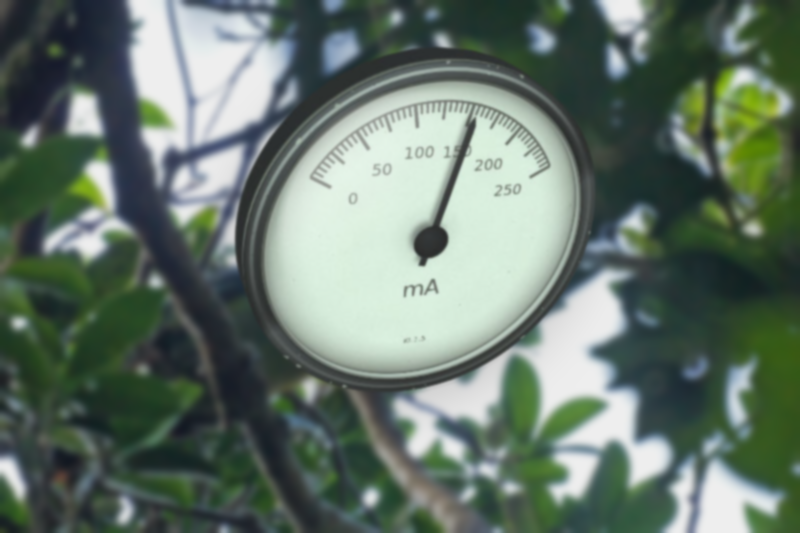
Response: 150; mA
